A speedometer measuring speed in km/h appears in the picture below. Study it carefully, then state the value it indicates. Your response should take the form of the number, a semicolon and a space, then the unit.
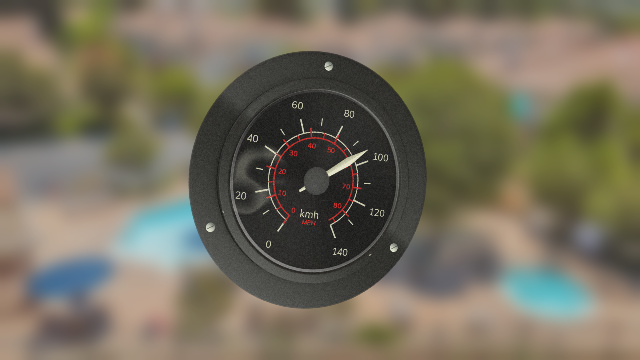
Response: 95; km/h
